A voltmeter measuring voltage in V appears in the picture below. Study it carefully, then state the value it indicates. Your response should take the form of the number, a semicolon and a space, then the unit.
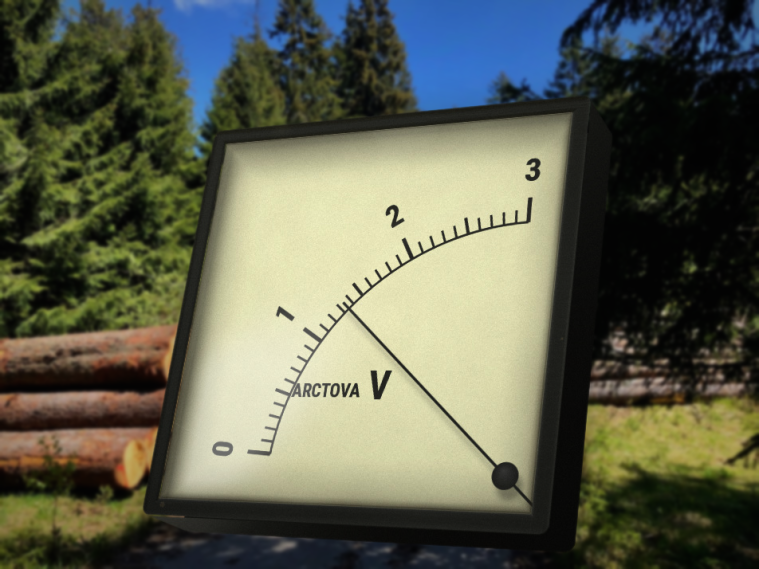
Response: 1.35; V
